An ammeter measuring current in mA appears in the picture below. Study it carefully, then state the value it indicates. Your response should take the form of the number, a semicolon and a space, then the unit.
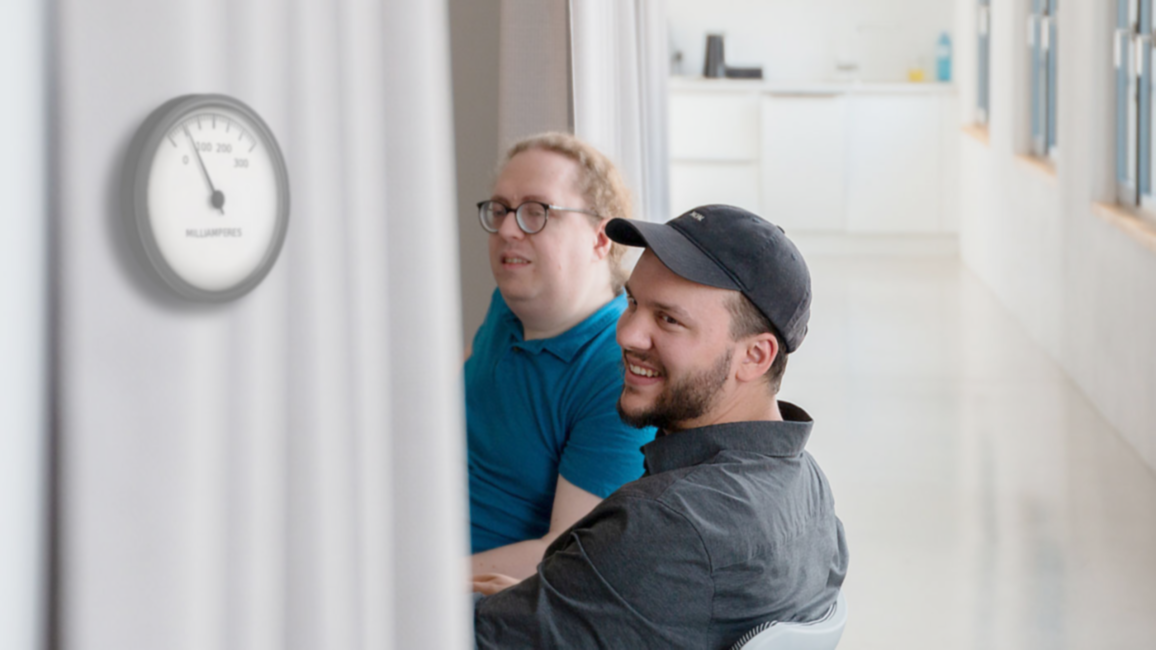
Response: 50; mA
